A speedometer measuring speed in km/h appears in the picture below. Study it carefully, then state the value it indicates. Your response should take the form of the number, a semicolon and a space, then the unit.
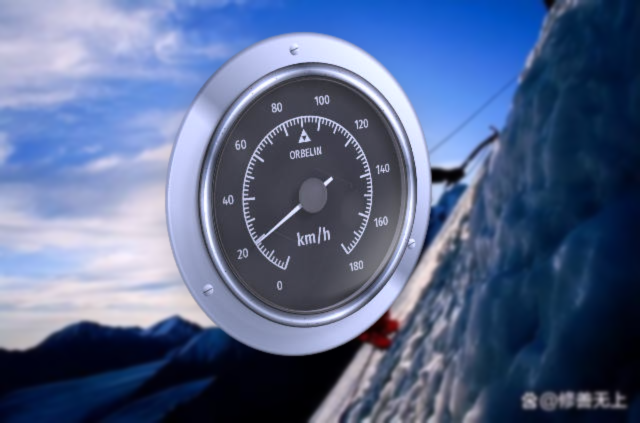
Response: 20; km/h
